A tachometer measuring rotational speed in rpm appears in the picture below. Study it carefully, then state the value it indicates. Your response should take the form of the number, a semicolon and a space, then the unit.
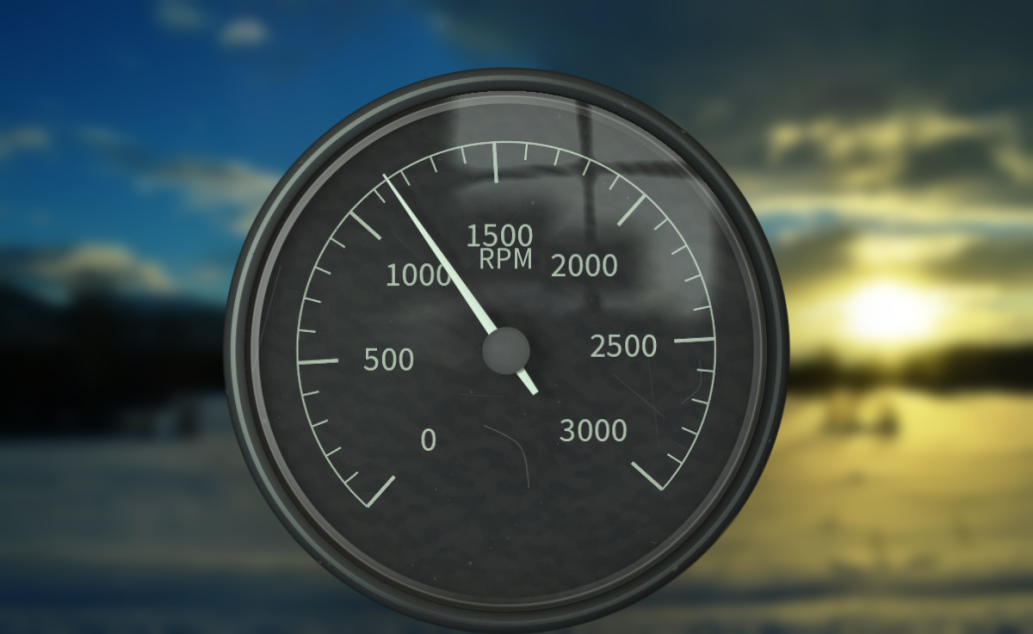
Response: 1150; rpm
